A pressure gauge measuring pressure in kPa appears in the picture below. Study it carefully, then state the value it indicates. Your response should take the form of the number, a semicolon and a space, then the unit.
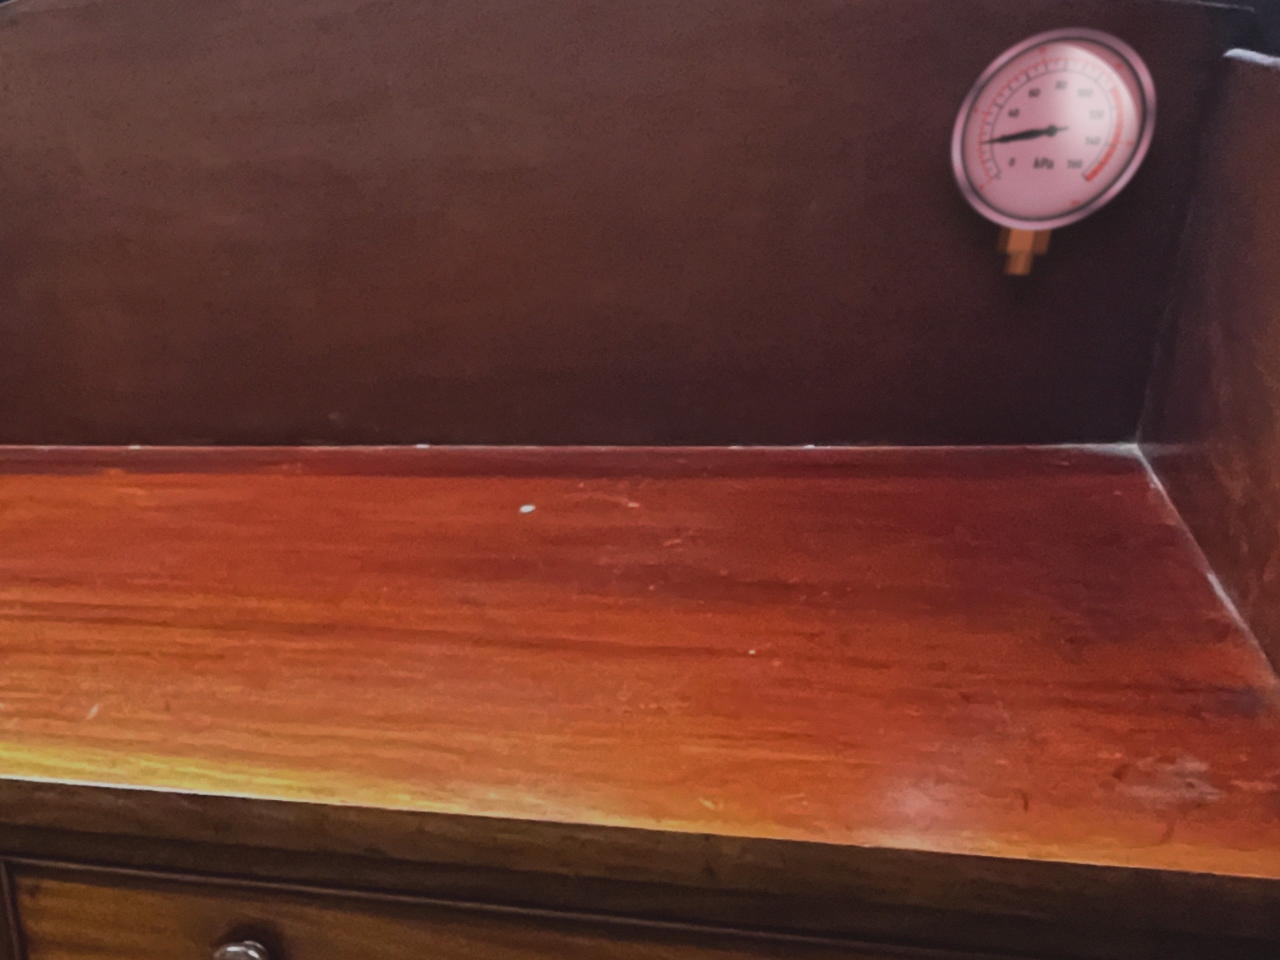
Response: 20; kPa
